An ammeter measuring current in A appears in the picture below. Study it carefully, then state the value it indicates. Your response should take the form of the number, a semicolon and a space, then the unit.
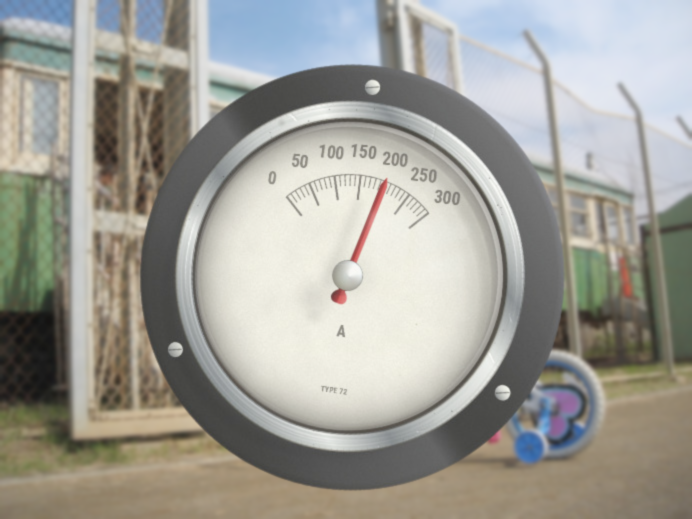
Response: 200; A
